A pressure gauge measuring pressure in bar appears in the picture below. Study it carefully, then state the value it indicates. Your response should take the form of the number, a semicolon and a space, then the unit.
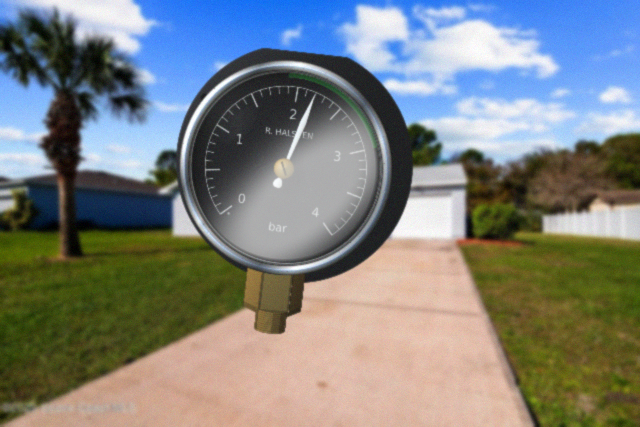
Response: 2.2; bar
